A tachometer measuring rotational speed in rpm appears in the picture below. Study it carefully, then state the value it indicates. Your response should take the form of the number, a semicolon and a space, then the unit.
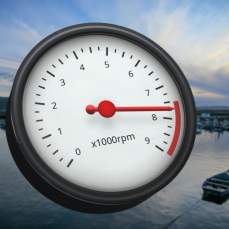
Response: 7750; rpm
